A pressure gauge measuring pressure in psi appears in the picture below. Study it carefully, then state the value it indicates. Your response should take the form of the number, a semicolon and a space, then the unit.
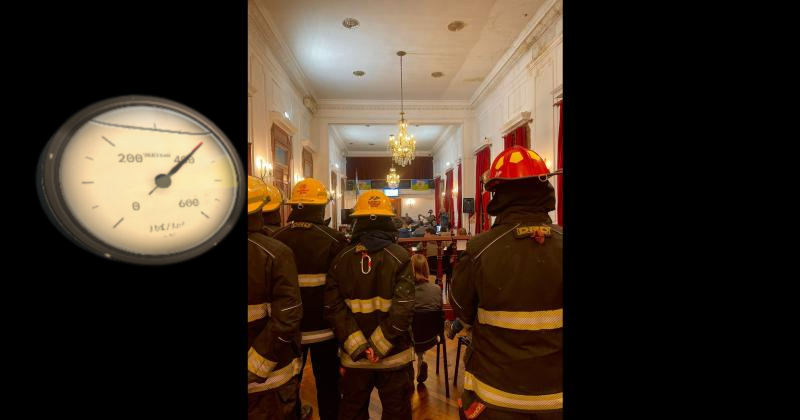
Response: 400; psi
